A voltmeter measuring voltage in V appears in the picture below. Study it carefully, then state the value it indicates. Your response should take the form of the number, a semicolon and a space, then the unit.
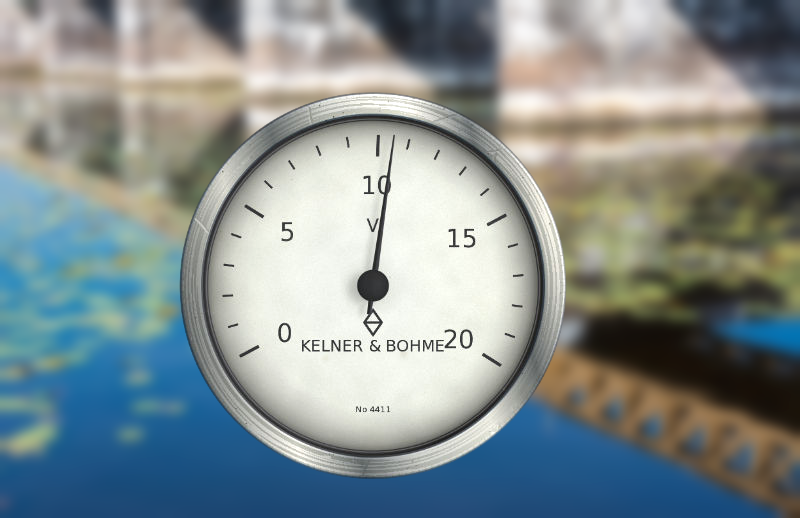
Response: 10.5; V
